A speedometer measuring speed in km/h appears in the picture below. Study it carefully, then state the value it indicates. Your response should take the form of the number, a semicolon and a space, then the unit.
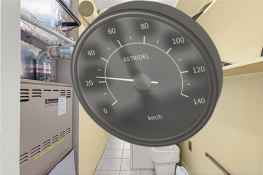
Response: 25; km/h
